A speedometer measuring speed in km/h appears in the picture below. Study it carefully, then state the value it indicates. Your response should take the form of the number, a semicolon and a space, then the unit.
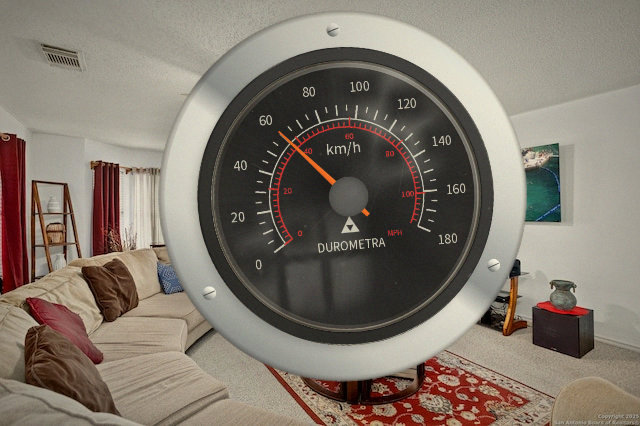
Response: 60; km/h
